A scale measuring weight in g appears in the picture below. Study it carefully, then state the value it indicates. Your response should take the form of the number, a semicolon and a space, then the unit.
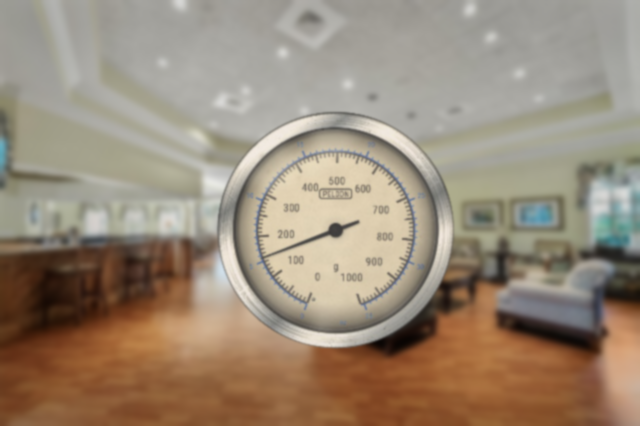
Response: 150; g
